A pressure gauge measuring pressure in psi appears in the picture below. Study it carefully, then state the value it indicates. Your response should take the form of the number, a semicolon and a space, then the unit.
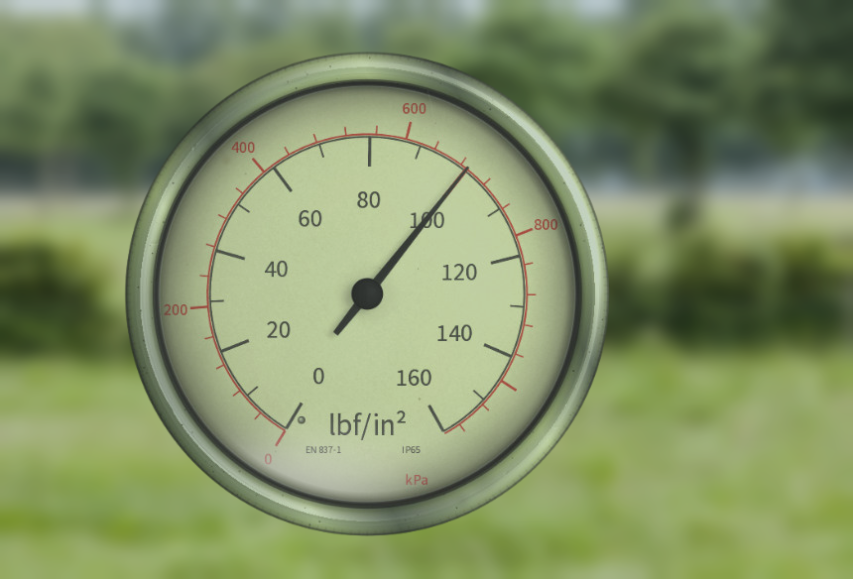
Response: 100; psi
